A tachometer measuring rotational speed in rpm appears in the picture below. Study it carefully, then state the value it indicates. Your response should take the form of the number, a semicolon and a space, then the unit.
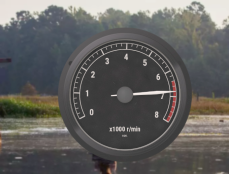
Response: 6800; rpm
